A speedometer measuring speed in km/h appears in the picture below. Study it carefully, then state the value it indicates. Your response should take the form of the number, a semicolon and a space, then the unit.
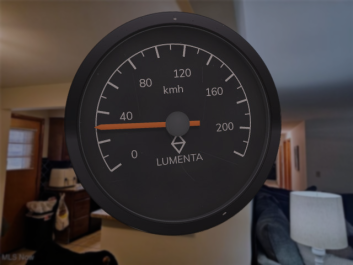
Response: 30; km/h
